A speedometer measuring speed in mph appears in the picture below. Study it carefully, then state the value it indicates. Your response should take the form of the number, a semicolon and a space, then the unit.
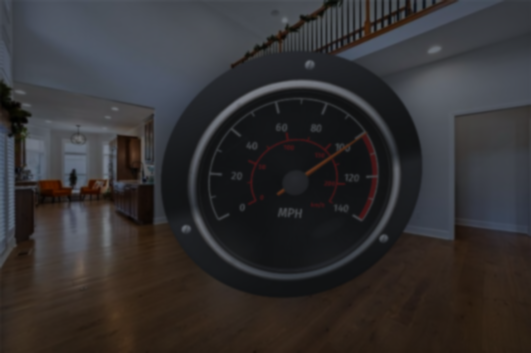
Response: 100; mph
